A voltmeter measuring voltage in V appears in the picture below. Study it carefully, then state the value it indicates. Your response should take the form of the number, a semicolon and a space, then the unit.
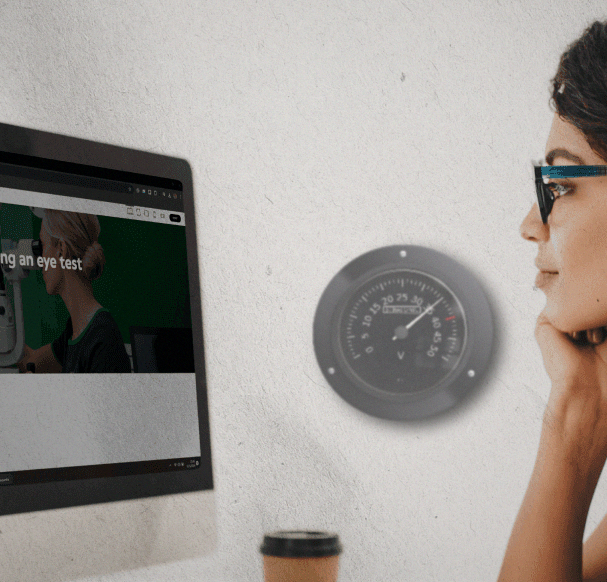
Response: 35; V
